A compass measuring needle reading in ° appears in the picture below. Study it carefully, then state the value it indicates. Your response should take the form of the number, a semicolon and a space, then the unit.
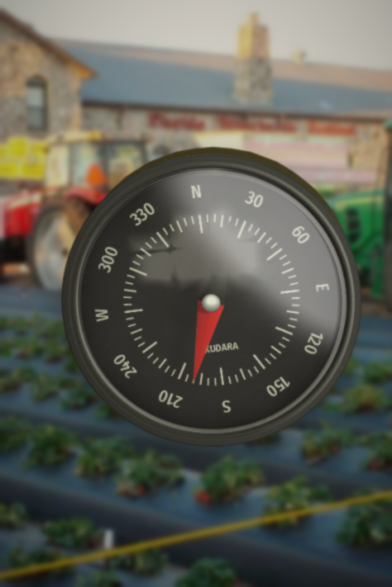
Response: 200; °
